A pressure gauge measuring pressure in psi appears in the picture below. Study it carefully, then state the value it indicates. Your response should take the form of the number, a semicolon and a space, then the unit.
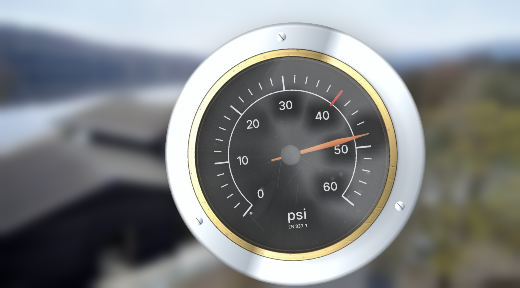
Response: 48; psi
